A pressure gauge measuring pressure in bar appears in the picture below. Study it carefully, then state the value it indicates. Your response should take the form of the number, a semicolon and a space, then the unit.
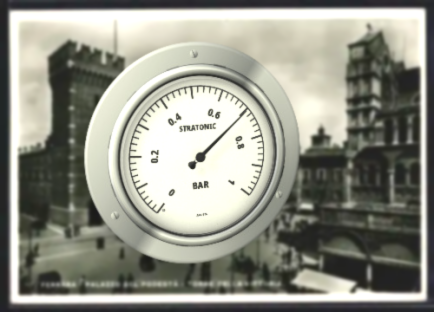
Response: 0.7; bar
